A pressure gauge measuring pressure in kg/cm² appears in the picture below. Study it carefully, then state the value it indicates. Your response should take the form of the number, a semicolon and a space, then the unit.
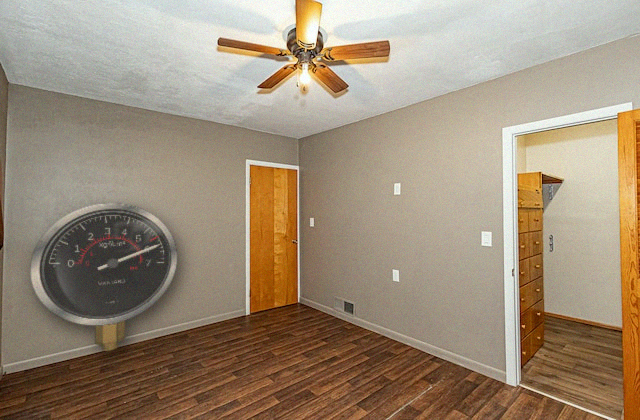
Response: 6; kg/cm²
